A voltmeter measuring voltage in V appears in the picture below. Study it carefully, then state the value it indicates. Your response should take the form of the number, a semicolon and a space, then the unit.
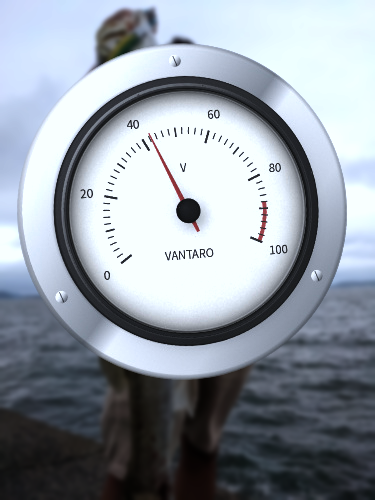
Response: 42; V
